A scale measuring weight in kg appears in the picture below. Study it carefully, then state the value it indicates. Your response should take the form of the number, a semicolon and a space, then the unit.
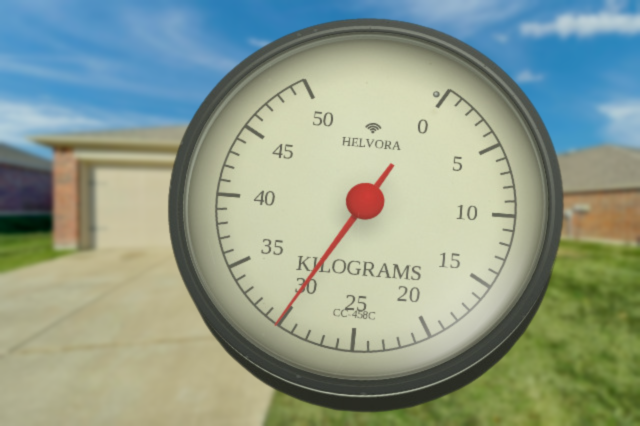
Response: 30; kg
